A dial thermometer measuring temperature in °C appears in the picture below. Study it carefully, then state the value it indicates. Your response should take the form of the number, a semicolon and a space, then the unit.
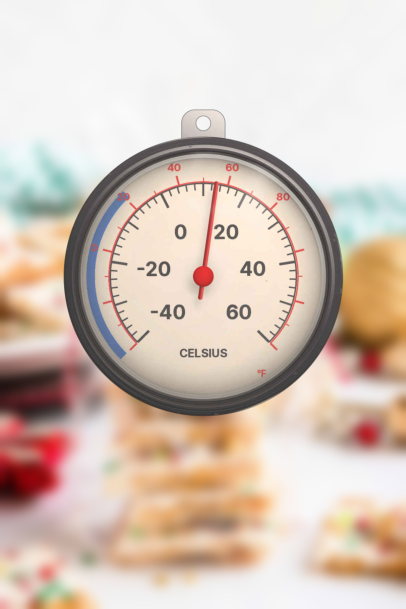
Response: 13; °C
